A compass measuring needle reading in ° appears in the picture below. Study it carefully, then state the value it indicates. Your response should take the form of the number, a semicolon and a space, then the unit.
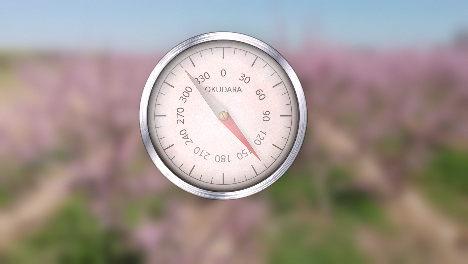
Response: 140; °
